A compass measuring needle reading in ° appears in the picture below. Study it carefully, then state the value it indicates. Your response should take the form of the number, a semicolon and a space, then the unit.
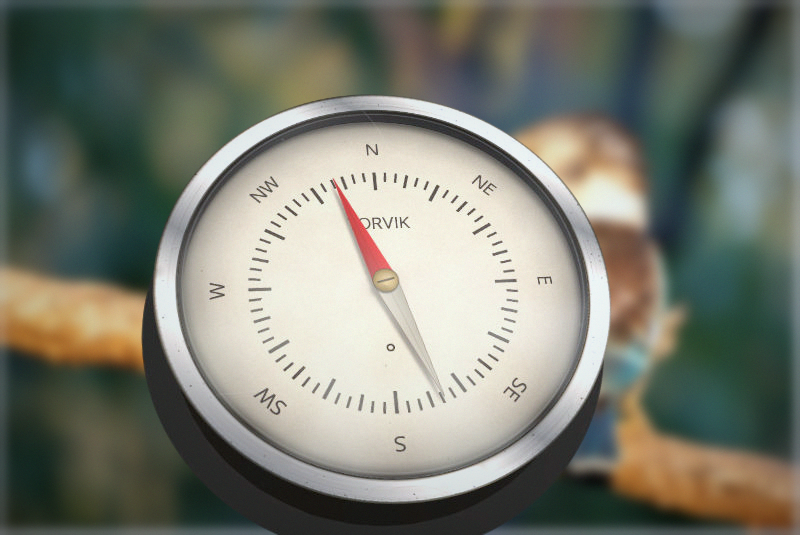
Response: 340; °
